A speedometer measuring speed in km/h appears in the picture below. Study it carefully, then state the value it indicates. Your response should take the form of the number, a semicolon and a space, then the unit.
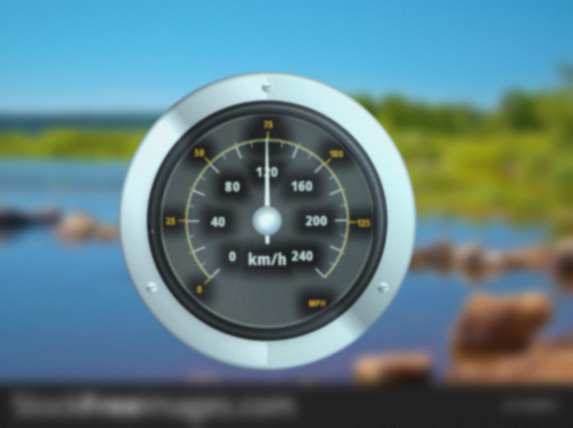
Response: 120; km/h
